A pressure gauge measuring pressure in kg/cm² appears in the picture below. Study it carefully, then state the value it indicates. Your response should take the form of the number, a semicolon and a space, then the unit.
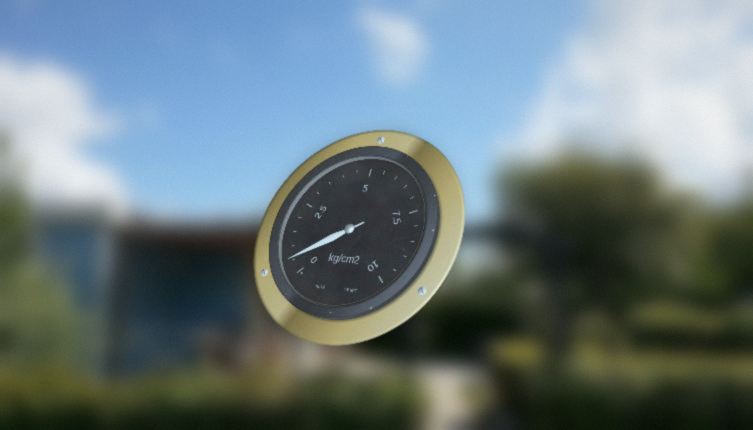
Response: 0.5; kg/cm²
